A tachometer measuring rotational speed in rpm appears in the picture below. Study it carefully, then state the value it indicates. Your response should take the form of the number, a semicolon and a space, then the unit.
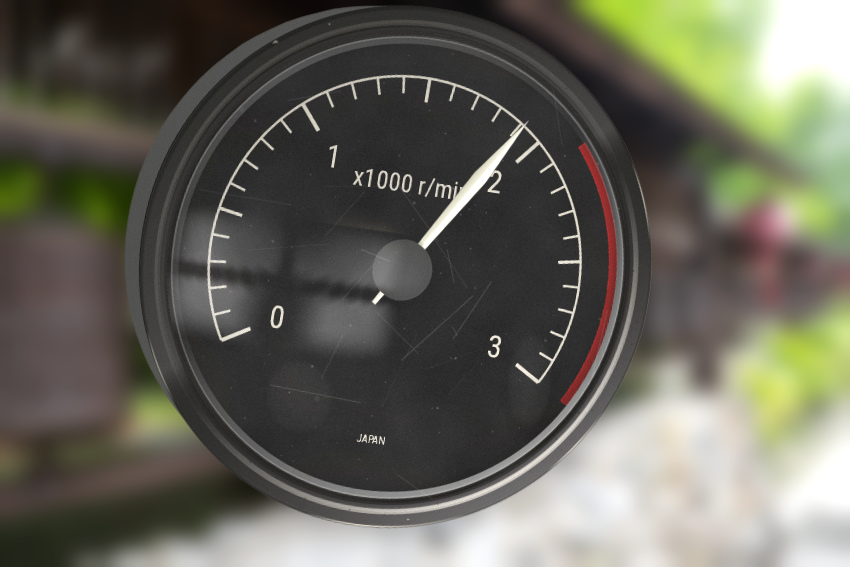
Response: 1900; rpm
